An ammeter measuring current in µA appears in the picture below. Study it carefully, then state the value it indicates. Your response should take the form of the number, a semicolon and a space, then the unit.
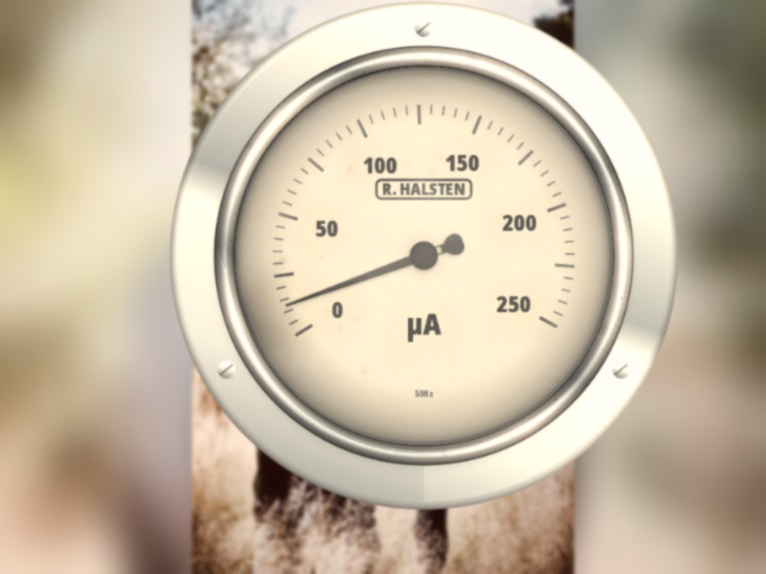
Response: 12.5; µA
